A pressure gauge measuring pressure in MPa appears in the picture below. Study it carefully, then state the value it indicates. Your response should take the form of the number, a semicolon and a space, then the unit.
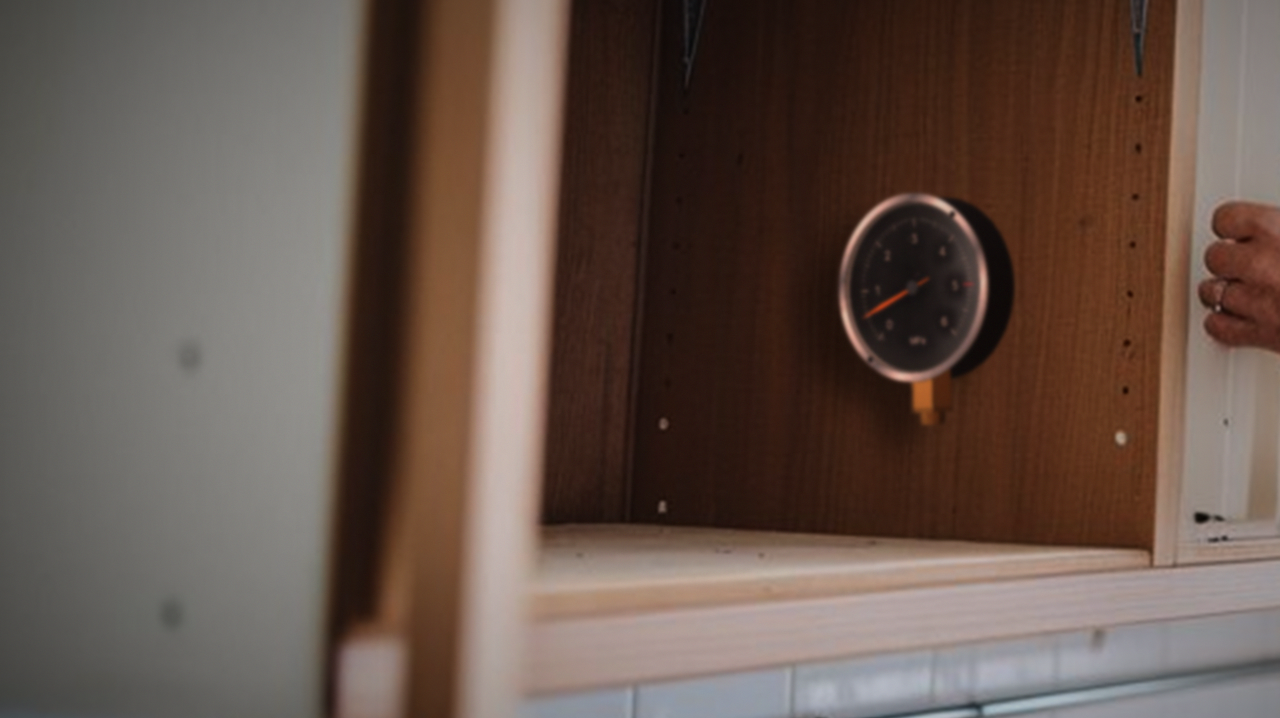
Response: 0.5; MPa
